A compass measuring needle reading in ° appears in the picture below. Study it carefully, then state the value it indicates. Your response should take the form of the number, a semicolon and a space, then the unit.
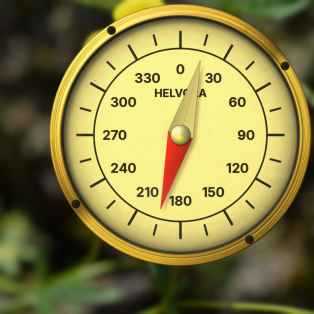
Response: 195; °
